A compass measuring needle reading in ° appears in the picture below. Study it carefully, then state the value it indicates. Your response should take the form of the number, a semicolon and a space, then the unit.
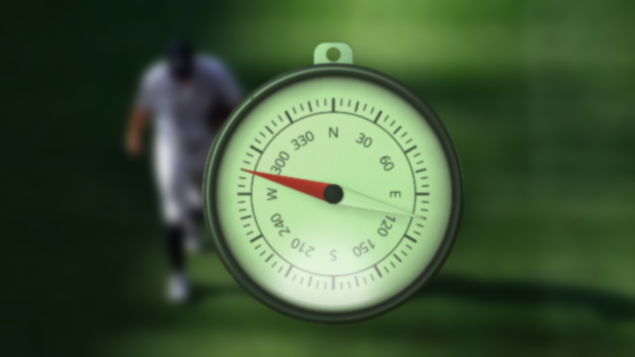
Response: 285; °
